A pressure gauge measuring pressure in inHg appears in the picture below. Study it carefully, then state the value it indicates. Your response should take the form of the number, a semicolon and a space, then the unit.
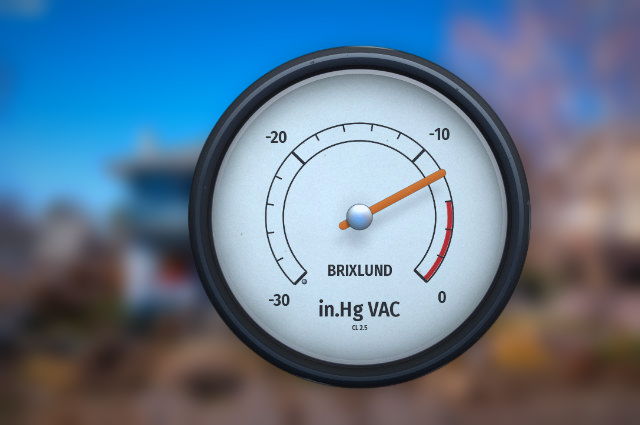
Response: -8; inHg
